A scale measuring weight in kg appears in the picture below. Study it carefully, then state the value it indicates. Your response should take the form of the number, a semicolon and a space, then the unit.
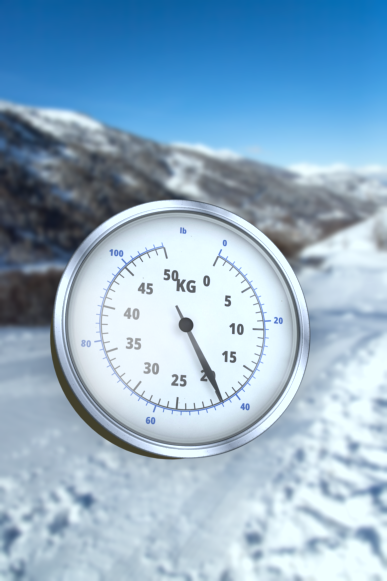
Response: 20; kg
